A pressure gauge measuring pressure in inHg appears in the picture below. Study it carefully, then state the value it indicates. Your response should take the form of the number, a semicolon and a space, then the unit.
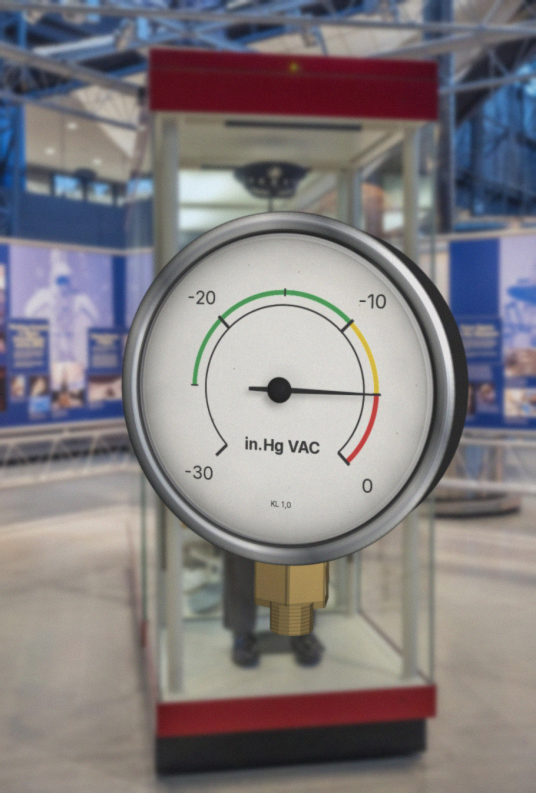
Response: -5; inHg
